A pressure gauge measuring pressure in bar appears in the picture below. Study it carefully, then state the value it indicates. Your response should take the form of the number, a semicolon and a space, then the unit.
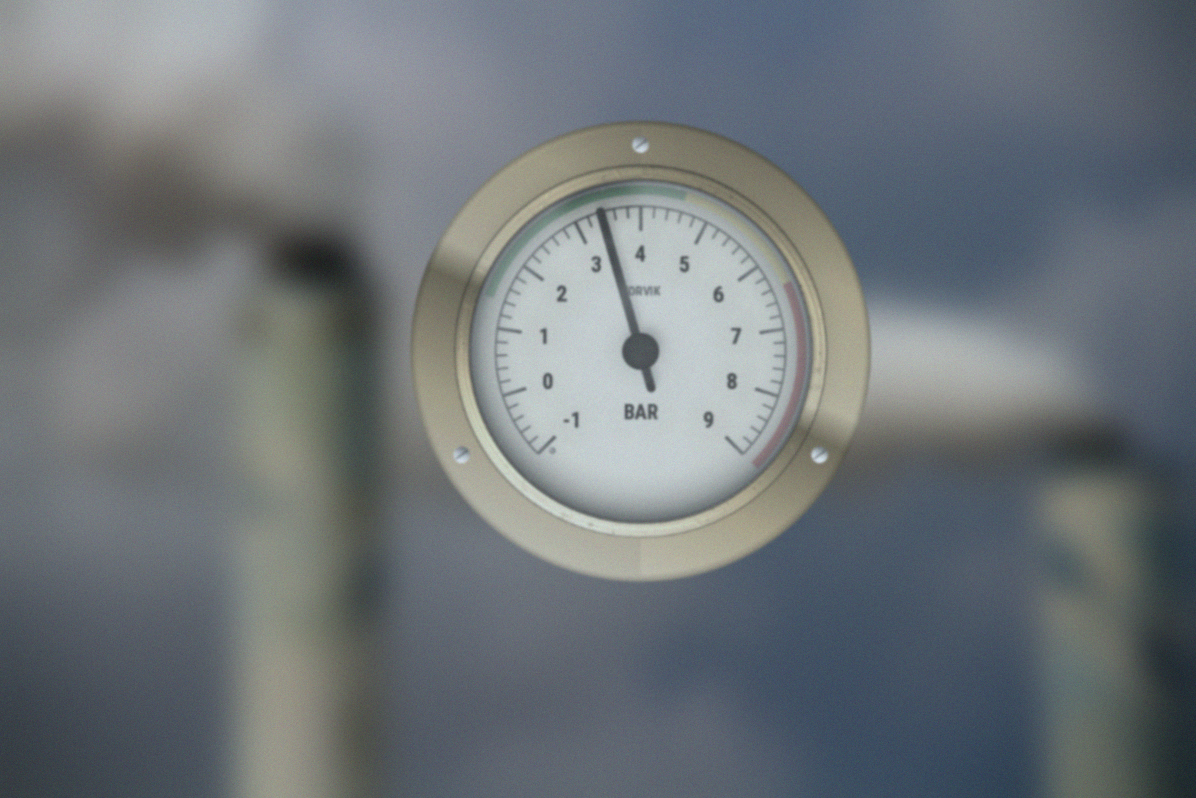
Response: 3.4; bar
